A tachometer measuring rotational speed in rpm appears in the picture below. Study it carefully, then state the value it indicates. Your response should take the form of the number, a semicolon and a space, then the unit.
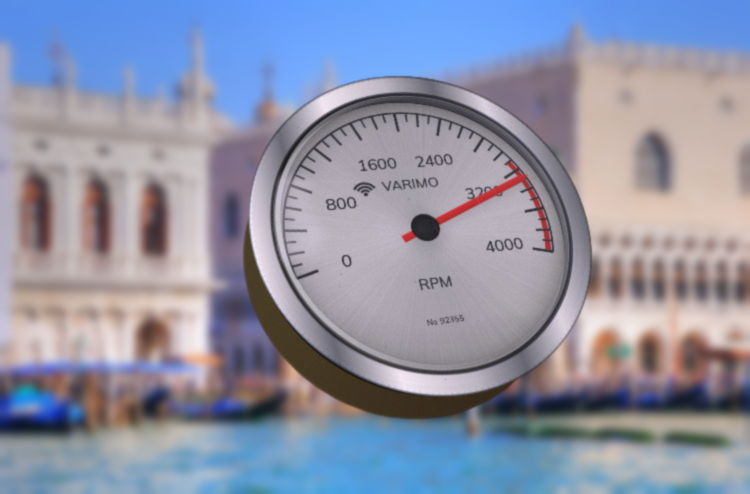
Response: 3300; rpm
